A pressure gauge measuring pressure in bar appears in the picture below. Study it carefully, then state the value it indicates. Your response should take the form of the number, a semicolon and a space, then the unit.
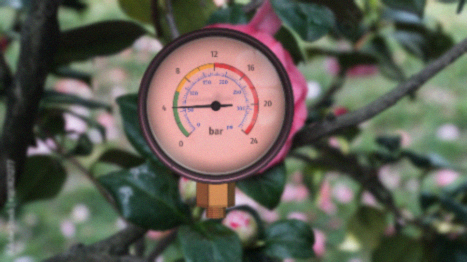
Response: 4; bar
